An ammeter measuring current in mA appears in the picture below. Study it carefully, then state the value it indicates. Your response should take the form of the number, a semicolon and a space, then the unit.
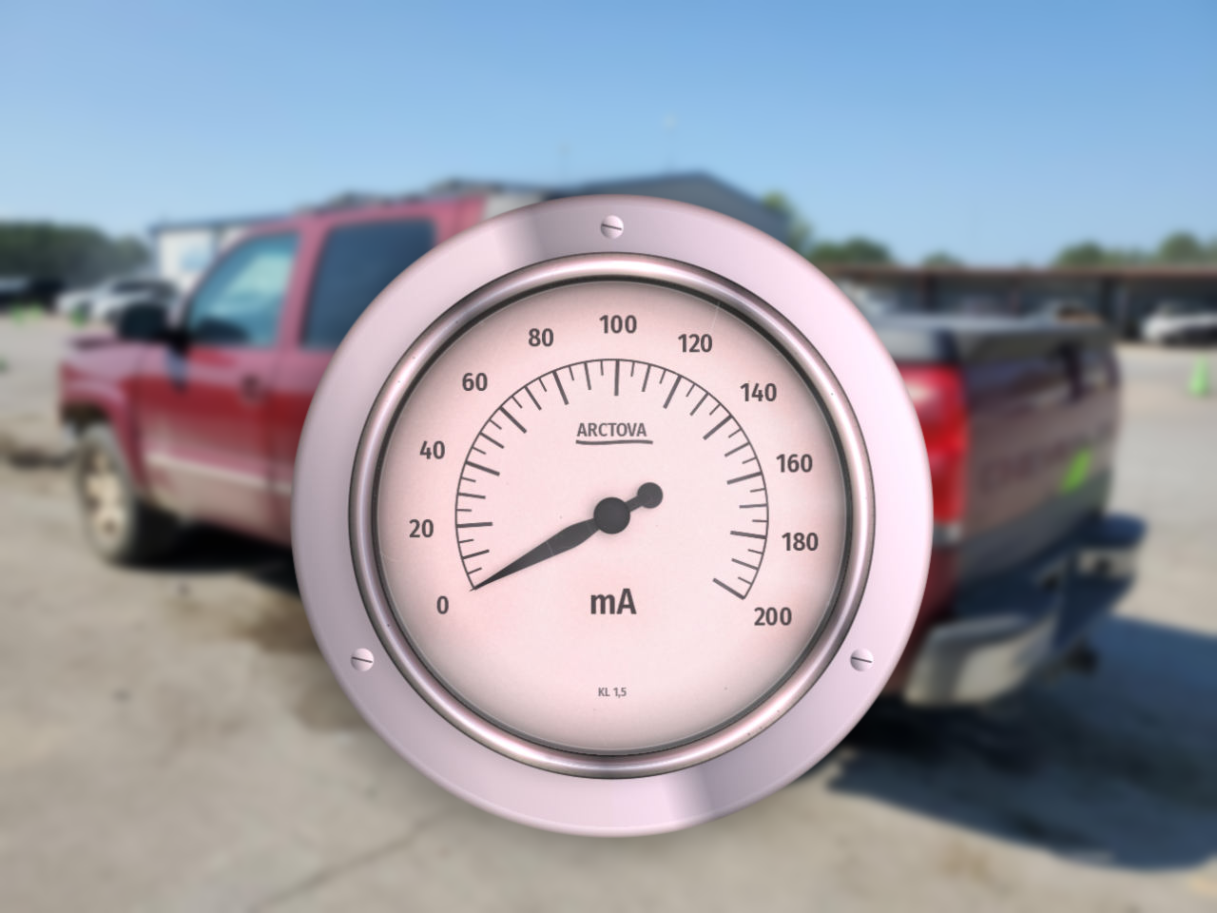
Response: 0; mA
